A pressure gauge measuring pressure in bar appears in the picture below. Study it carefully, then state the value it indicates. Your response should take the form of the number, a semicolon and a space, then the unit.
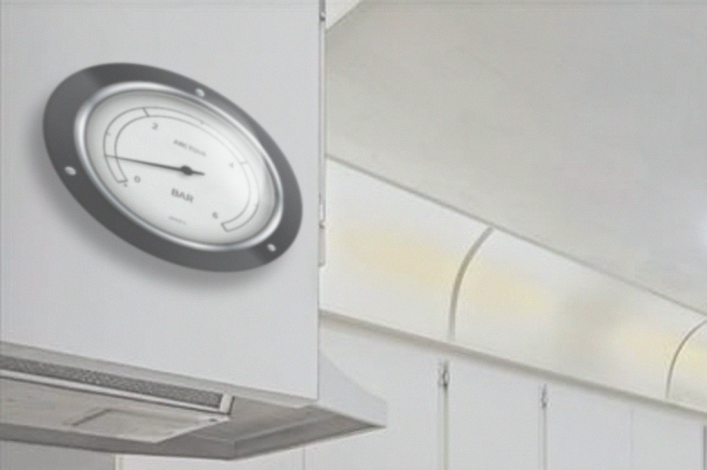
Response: 0.5; bar
